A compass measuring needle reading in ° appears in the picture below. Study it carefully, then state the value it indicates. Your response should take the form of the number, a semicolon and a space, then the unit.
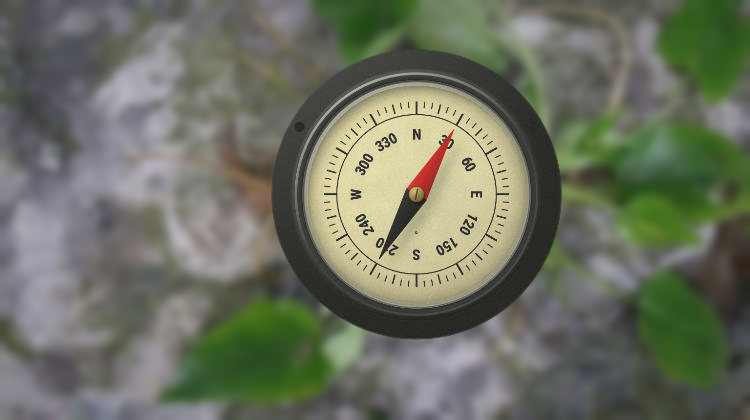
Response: 30; °
